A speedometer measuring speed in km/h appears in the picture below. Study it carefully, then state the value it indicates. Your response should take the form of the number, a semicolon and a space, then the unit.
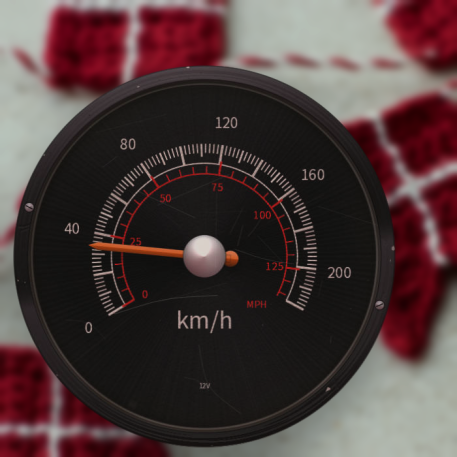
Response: 34; km/h
